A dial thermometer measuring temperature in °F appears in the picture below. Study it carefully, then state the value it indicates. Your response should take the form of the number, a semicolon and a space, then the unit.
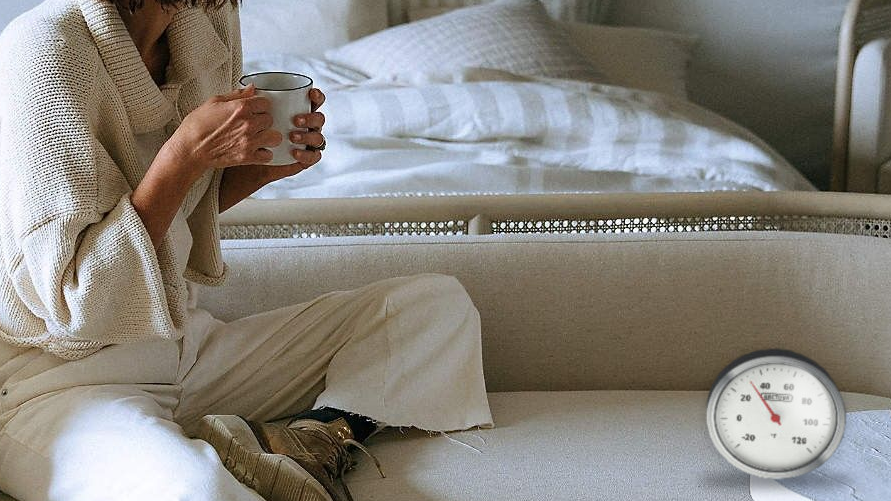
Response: 32; °F
